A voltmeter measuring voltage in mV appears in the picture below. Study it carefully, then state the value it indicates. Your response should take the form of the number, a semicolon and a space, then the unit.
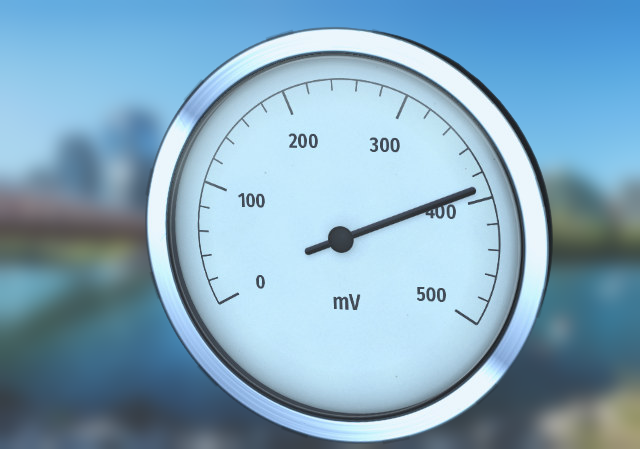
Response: 390; mV
